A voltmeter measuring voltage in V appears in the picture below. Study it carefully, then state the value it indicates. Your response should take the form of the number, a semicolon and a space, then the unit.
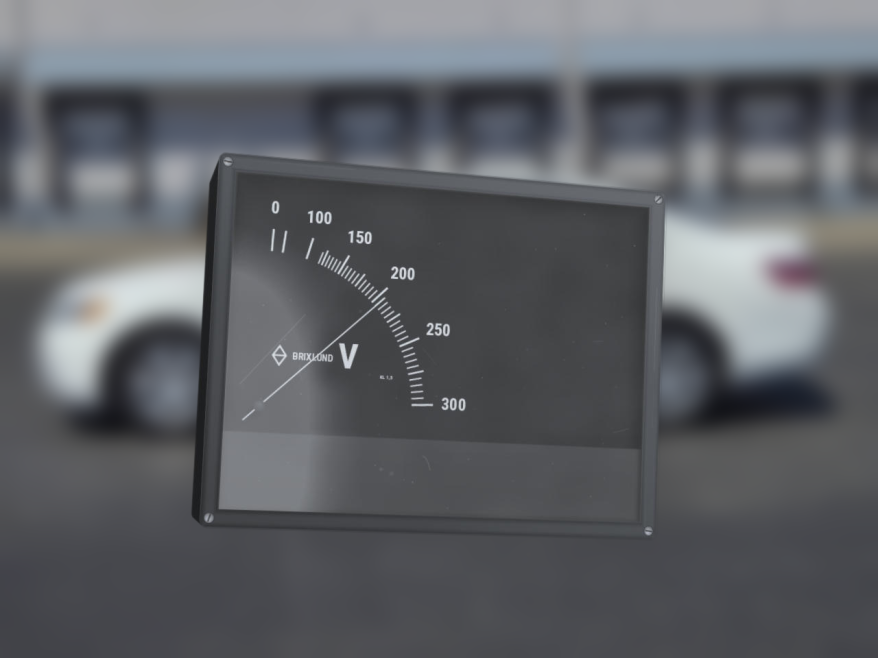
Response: 205; V
